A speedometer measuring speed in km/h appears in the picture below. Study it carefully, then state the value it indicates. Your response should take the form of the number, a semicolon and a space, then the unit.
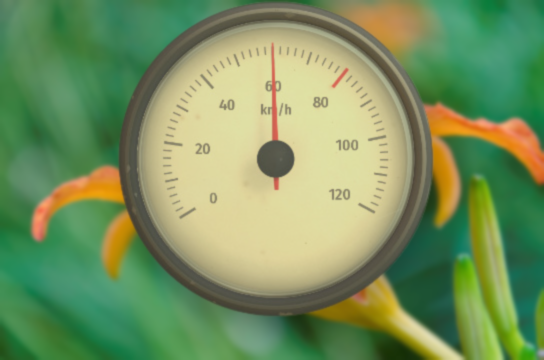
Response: 60; km/h
